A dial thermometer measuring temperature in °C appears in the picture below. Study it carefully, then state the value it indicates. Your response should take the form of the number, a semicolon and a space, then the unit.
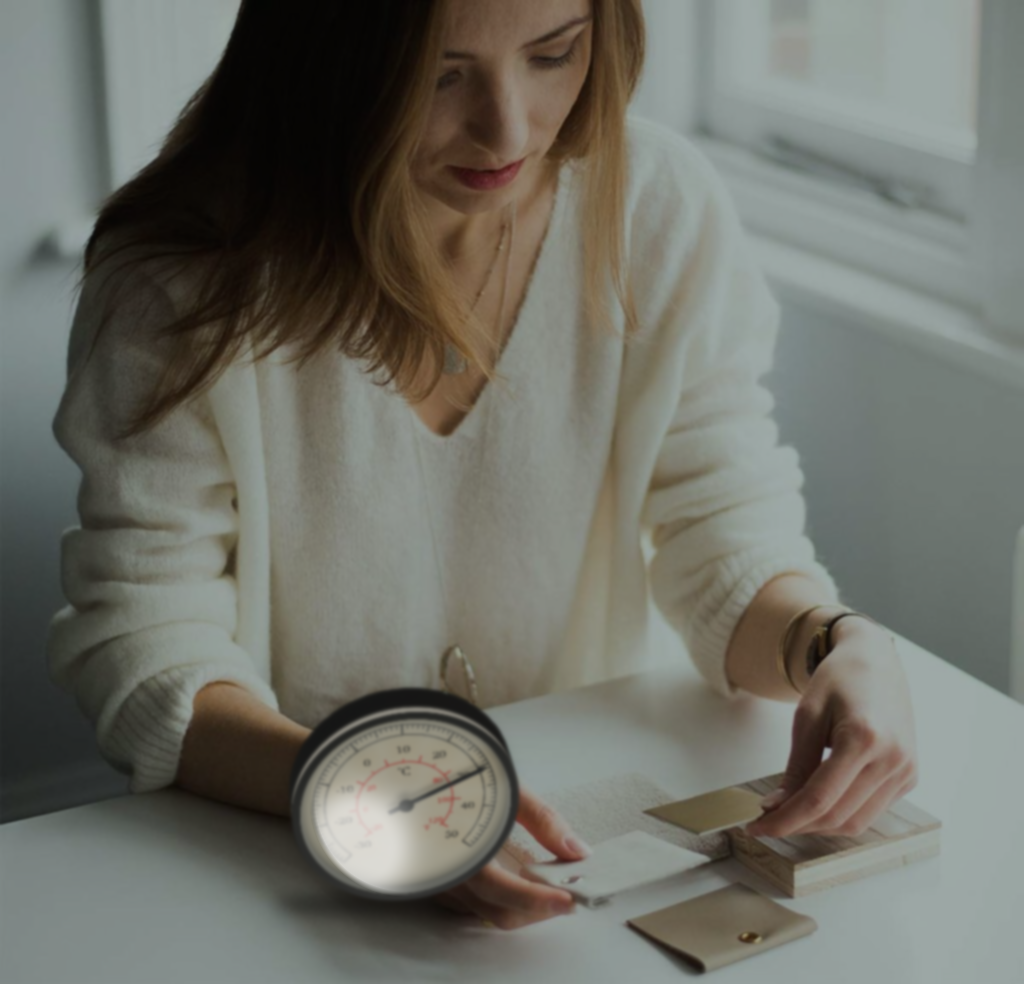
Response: 30; °C
